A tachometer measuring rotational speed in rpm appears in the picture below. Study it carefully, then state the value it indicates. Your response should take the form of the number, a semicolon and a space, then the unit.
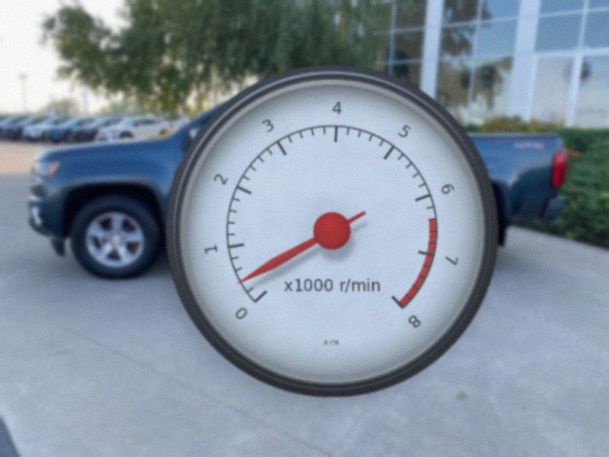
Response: 400; rpm
